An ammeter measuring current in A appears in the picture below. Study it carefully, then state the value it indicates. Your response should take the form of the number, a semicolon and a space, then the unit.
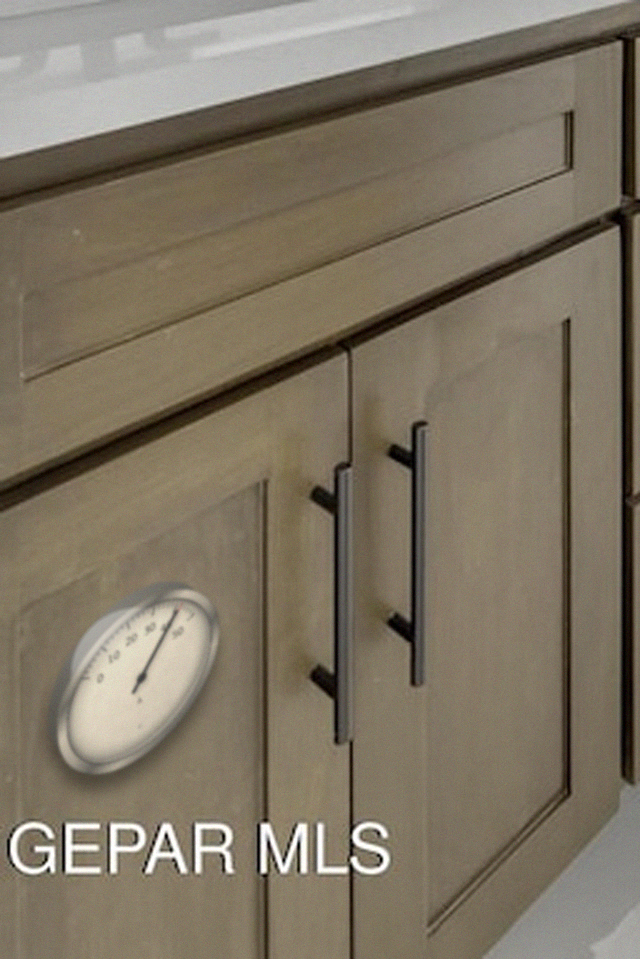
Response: 40; A
